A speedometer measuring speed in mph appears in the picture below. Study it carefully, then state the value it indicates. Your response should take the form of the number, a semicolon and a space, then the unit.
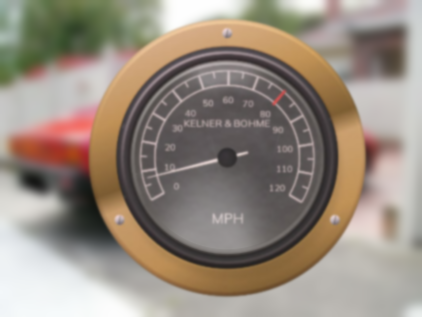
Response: 7.5; mph
